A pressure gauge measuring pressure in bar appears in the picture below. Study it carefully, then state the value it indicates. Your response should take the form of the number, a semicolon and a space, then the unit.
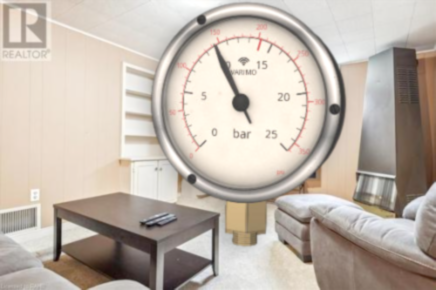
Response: 10; bar
